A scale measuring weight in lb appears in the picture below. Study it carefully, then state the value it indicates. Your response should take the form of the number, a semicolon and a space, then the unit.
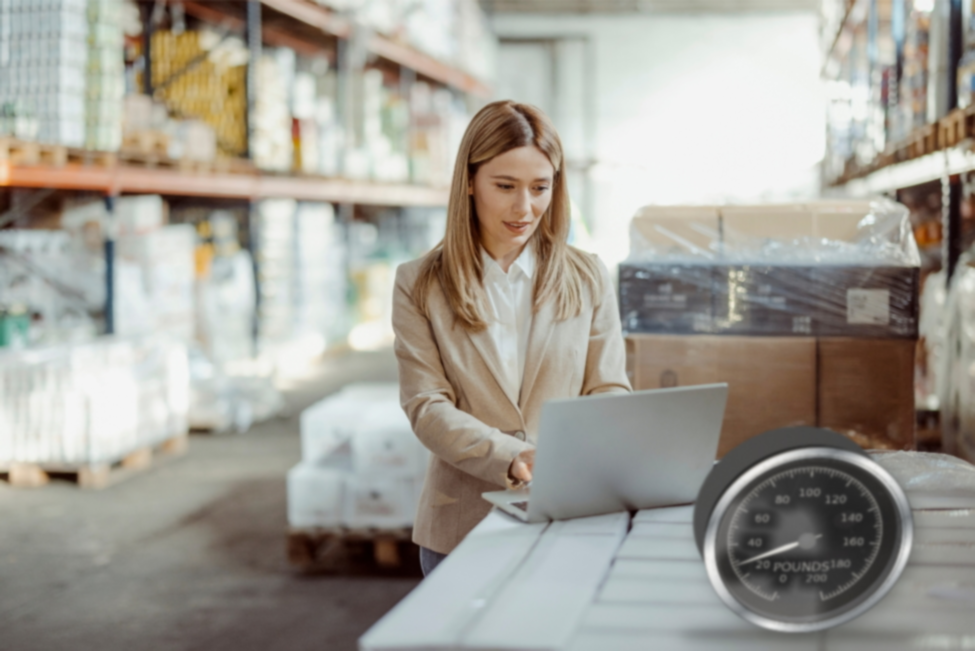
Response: 30; lb
